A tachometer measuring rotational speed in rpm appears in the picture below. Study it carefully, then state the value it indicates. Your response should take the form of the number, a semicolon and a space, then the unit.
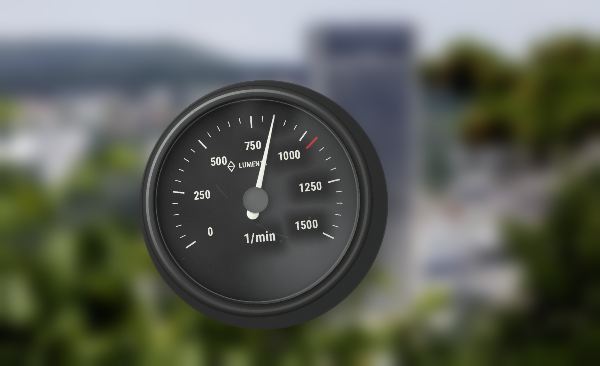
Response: 850; rpm
